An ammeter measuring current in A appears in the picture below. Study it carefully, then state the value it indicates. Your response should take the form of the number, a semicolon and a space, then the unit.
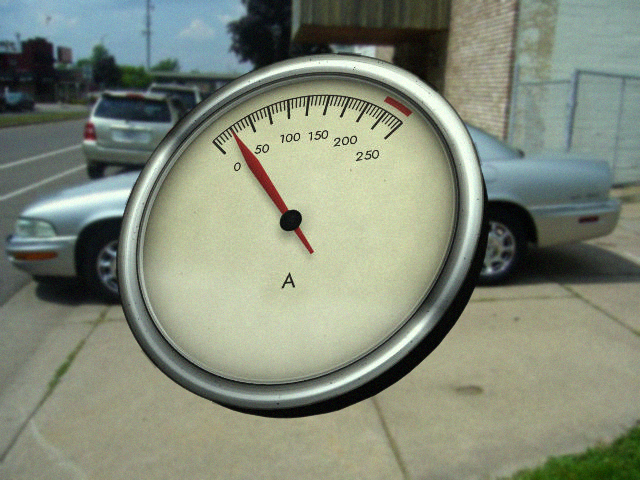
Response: 25; A
